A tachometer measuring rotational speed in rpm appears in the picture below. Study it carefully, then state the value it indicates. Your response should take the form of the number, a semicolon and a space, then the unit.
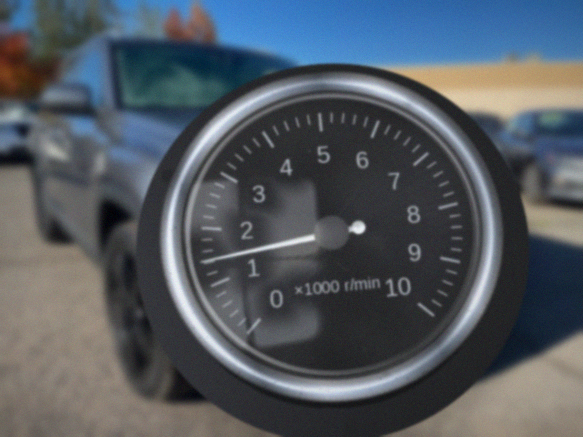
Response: 1400; rpm
